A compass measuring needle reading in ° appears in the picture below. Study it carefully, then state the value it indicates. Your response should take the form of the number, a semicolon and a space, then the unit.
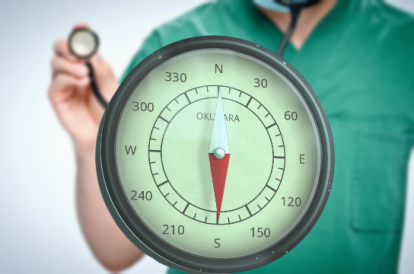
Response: 180; °
